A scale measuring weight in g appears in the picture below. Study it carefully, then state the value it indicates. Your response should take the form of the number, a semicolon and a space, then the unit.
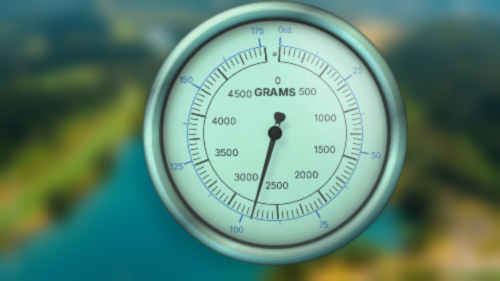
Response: 2750; g
